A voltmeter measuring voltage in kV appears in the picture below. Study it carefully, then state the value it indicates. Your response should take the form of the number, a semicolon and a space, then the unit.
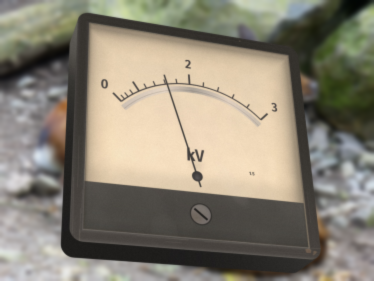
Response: 1.6; kV
